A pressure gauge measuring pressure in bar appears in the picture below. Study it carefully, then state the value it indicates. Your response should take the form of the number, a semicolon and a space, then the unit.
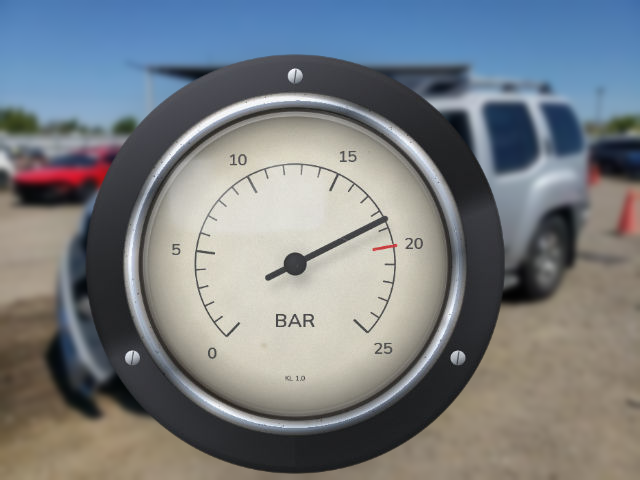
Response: 18.5; bar
